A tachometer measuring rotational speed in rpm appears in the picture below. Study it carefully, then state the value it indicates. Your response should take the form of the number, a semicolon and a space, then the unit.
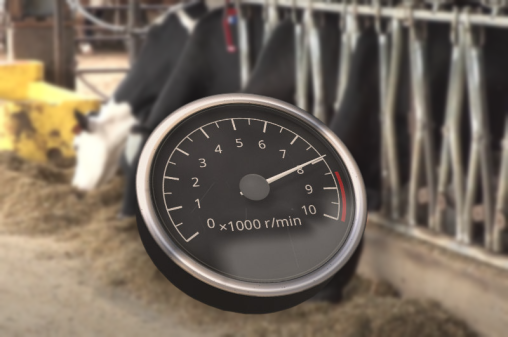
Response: 8000; rpm
